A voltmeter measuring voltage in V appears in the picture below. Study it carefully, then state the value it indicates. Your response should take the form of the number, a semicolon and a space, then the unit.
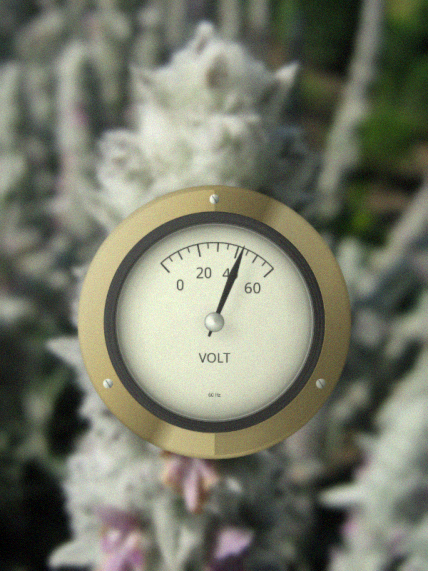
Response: 42.5; V
